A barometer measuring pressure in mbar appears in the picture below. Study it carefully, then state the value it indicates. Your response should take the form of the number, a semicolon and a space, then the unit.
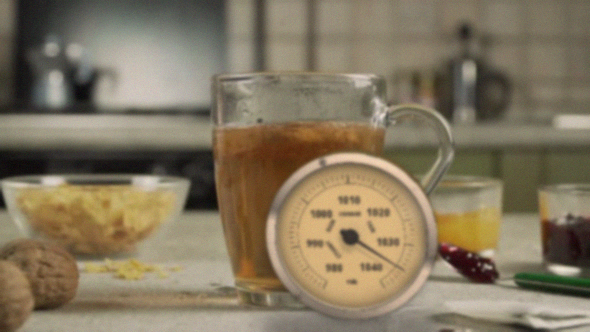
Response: 1035; mbar
